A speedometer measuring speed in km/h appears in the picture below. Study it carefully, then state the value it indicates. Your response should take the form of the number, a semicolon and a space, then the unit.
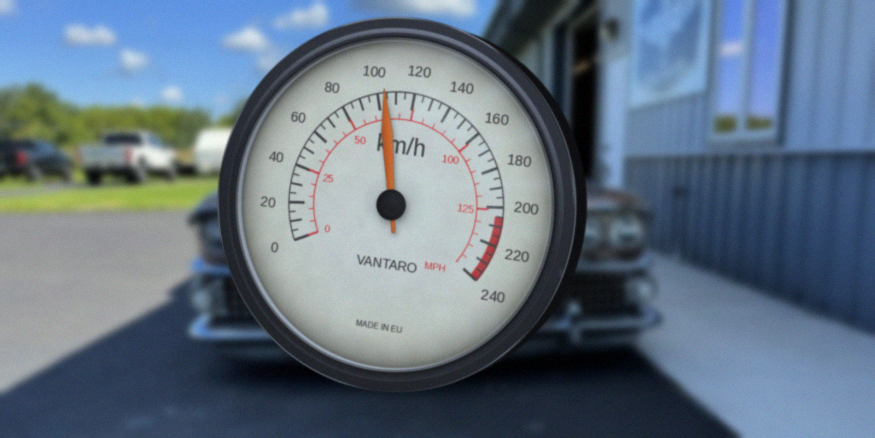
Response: 105; km/h
